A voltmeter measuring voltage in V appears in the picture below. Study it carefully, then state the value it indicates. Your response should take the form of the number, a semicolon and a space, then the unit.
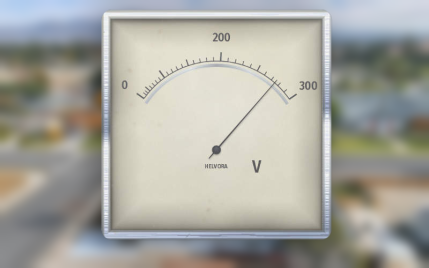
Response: 275; V
